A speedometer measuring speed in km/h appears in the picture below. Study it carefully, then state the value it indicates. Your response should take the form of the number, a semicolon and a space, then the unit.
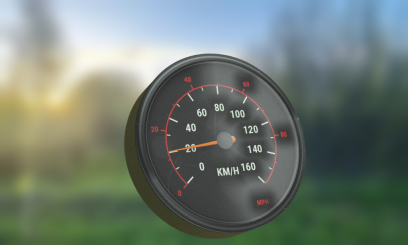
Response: 20; km/h
